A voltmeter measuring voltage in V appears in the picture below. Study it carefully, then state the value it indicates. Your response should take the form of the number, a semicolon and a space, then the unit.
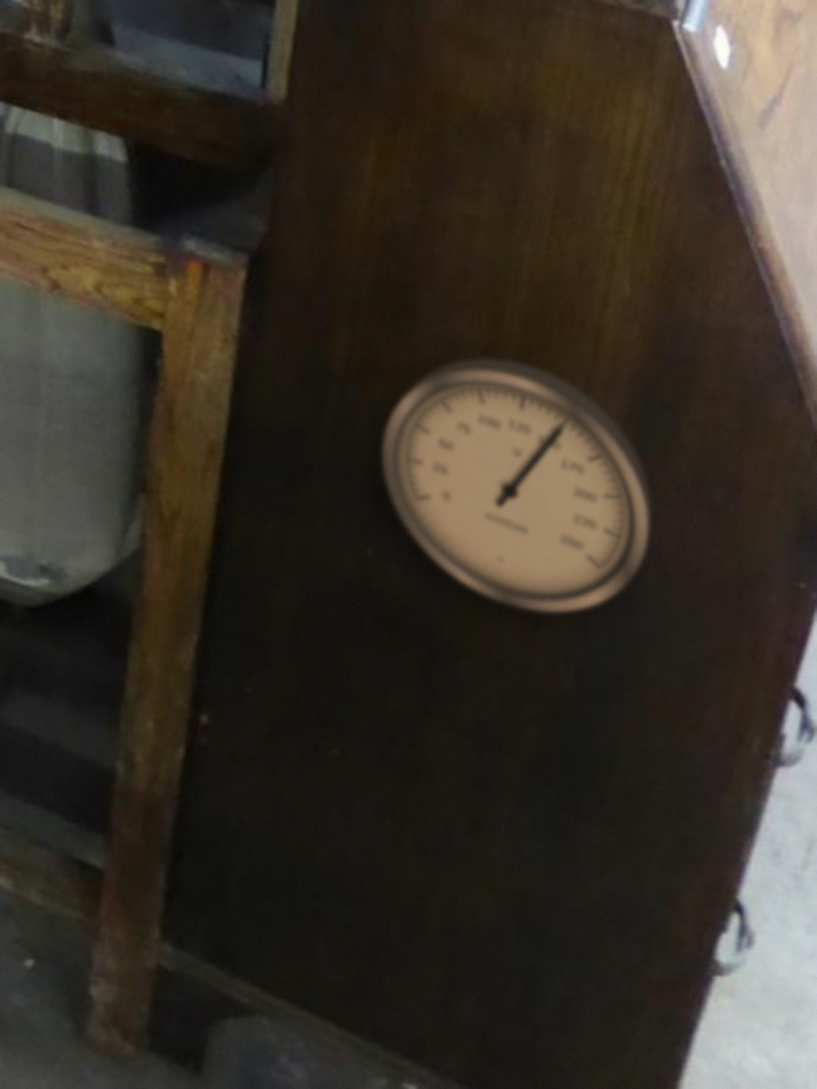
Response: 150; V
